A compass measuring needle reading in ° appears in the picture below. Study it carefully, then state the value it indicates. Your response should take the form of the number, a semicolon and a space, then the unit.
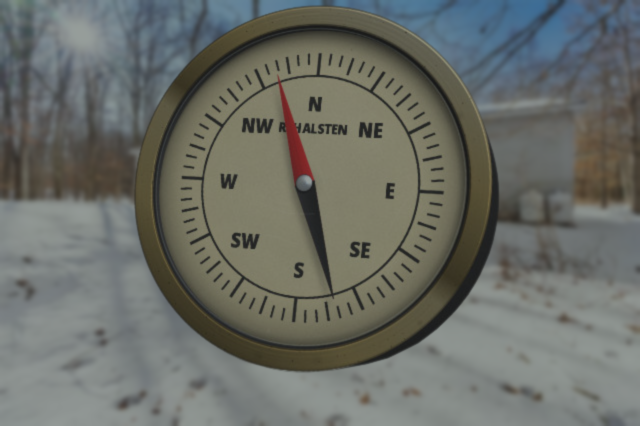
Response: 340; °
